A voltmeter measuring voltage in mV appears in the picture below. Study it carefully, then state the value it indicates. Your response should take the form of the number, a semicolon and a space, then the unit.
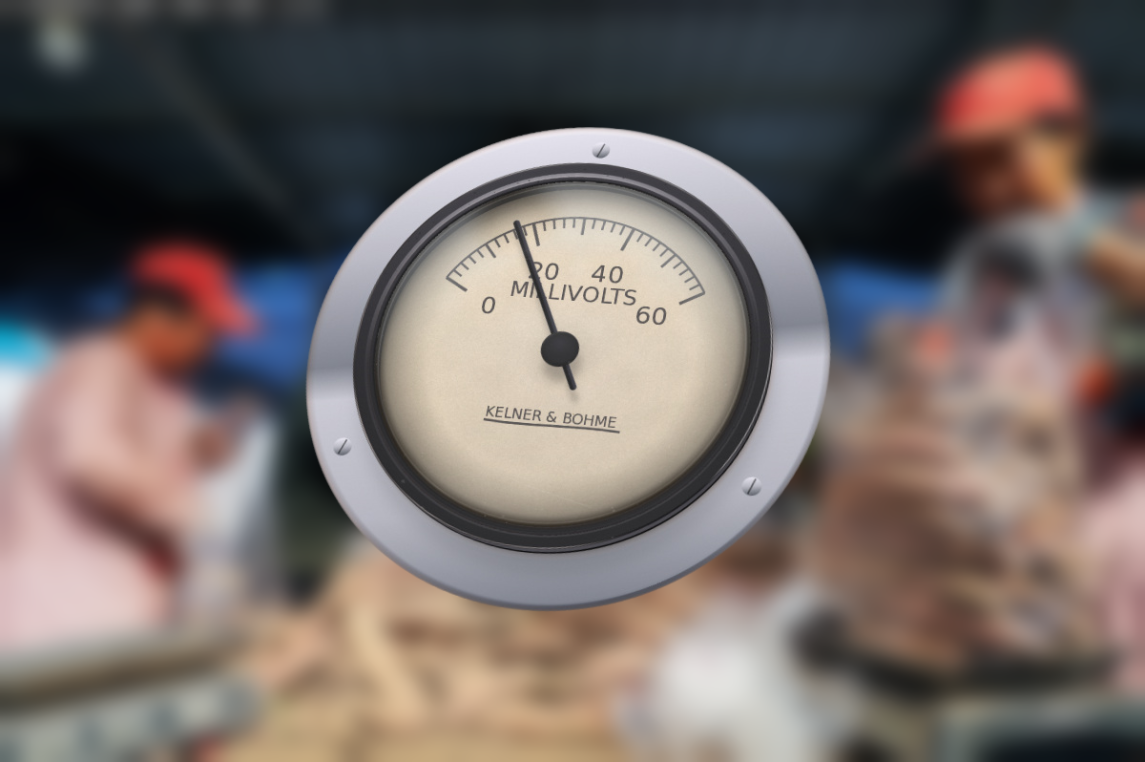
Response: 17; mV
